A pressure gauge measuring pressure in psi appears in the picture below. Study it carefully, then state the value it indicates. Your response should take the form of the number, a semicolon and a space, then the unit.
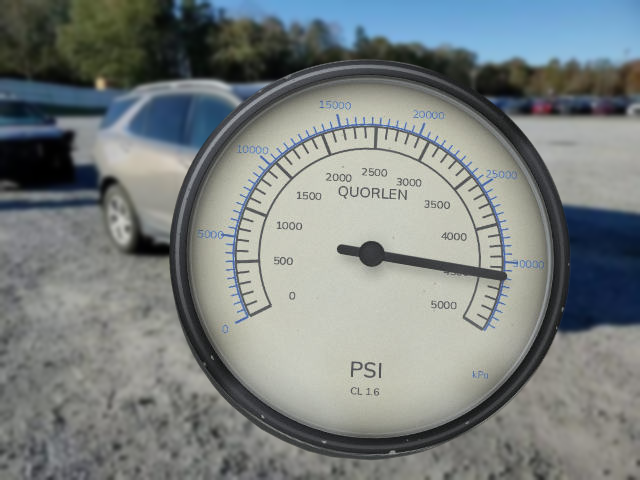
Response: 4500; psi
